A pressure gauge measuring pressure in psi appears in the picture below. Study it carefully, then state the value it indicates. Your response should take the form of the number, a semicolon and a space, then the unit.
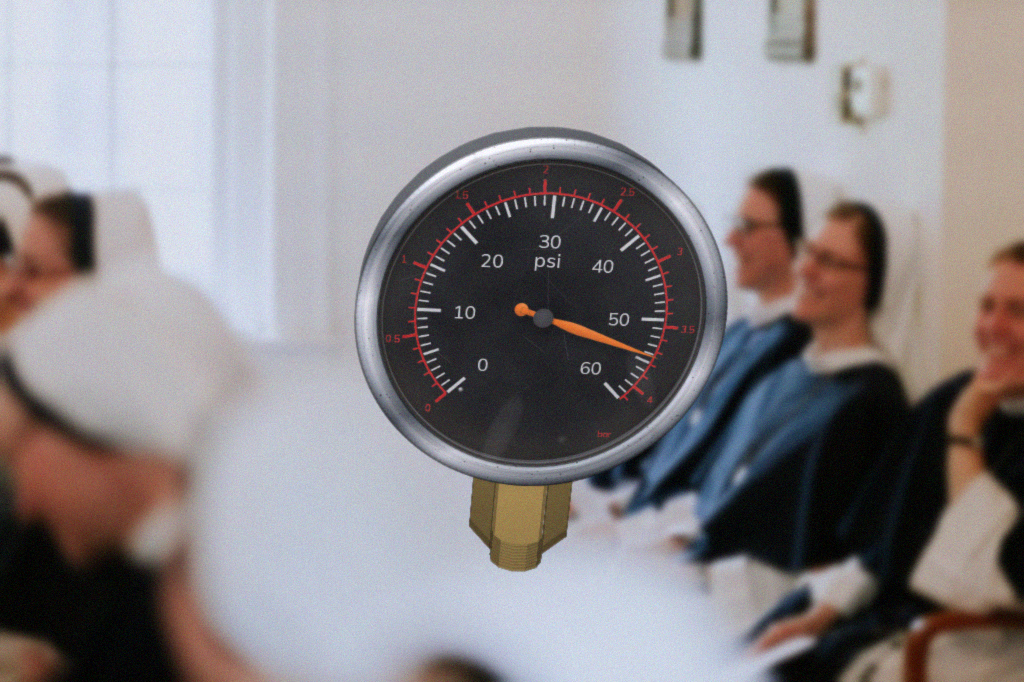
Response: 54; psi
